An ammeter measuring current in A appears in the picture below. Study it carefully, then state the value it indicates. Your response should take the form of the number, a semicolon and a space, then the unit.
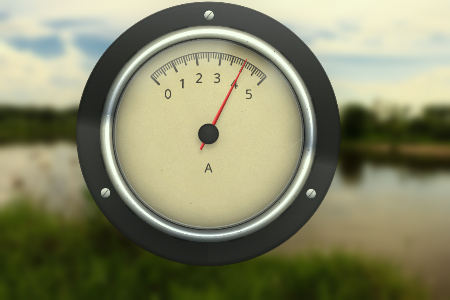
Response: 4; A
